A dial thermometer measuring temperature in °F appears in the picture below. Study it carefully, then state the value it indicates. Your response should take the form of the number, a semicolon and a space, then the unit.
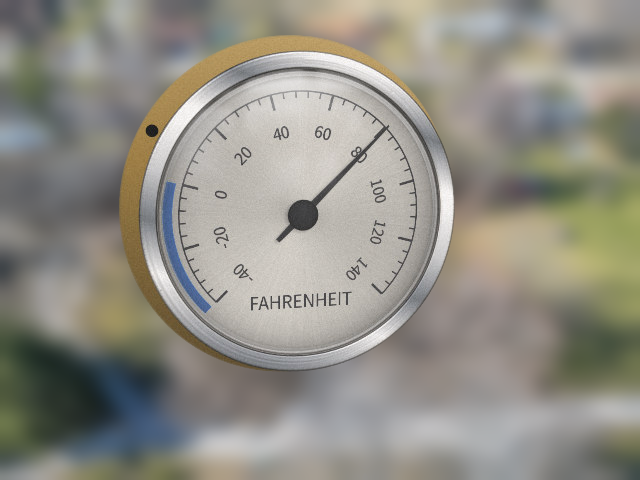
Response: 80; °F
